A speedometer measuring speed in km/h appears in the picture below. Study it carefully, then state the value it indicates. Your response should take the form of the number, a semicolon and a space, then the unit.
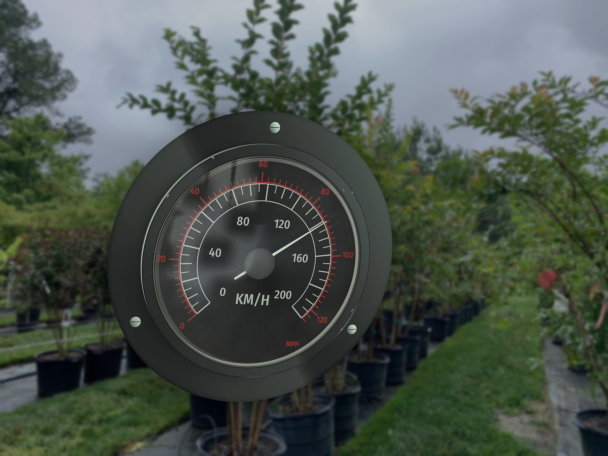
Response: 140; km/h
